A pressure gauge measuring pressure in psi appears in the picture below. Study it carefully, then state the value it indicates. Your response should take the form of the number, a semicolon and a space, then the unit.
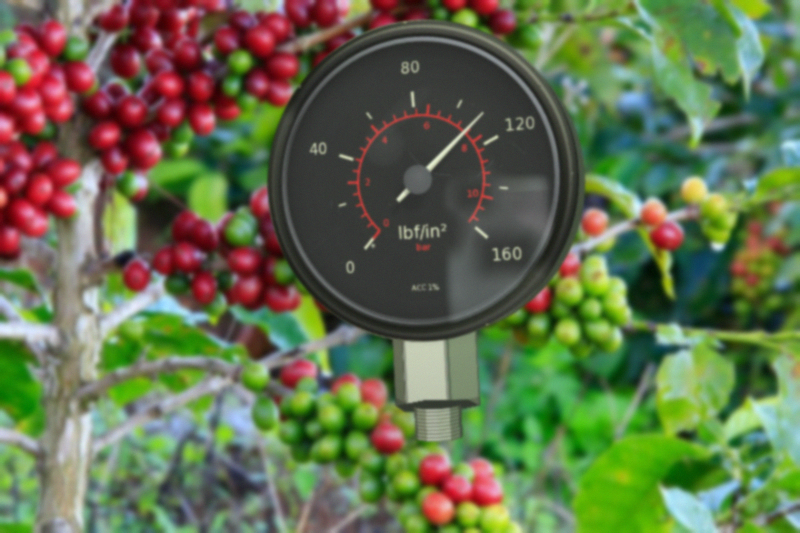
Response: 110; psi
